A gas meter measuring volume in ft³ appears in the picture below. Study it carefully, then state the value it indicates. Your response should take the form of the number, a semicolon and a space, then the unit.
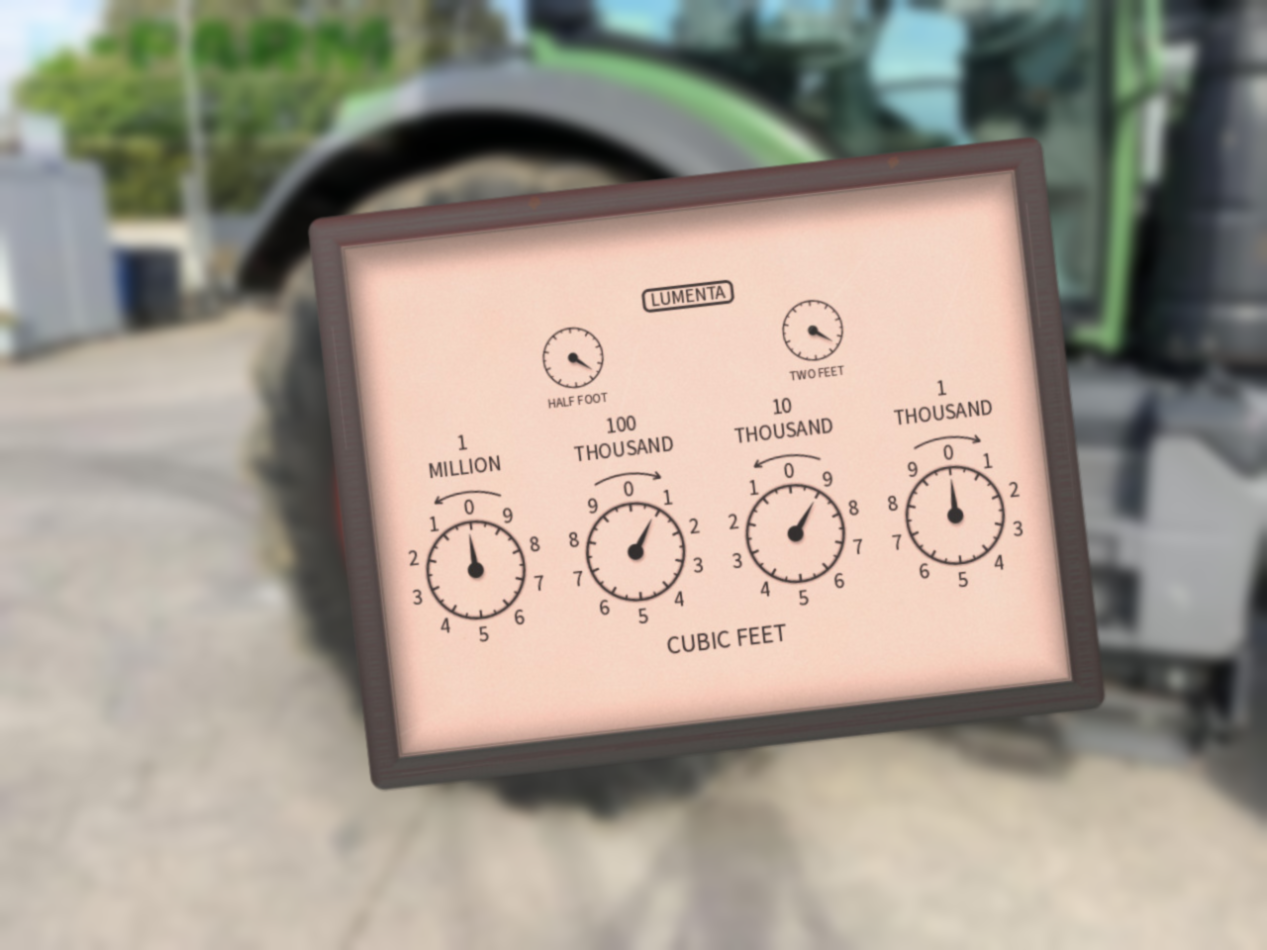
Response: 9000; ft³
